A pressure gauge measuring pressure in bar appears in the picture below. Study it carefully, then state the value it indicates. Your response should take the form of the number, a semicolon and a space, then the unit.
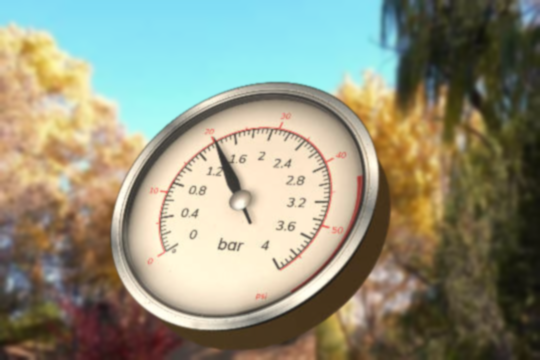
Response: 1.4; bar
